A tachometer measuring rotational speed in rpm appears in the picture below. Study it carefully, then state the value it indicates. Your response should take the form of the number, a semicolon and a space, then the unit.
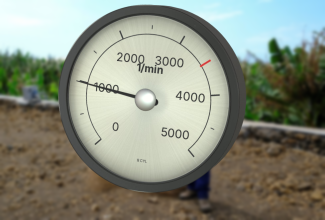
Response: 1000; rpm
